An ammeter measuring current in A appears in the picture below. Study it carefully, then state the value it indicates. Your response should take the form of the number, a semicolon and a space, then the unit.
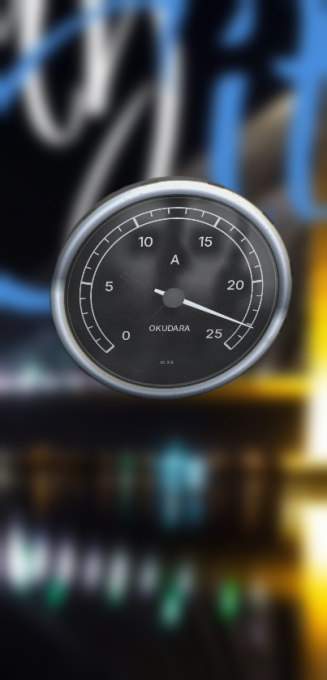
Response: 23; A
